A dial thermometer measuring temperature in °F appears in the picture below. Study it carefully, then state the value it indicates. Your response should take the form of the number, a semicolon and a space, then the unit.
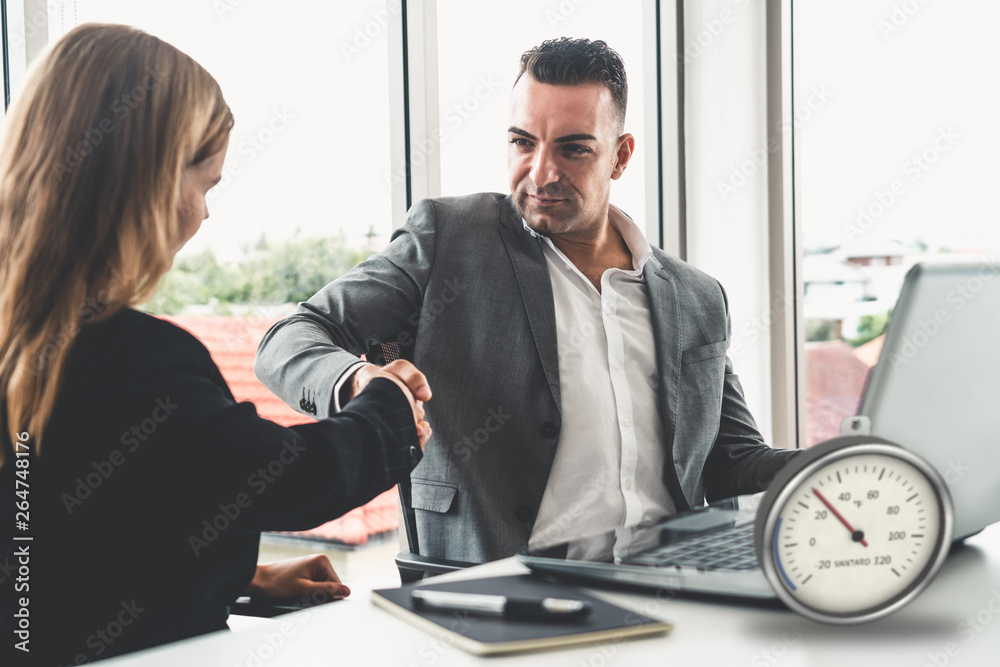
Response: 28; °F
